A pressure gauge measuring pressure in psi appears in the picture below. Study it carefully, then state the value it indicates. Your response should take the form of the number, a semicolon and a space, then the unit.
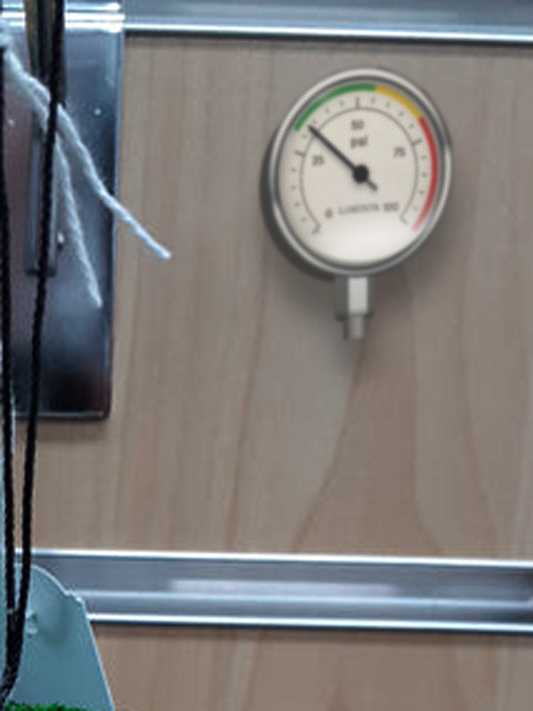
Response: 32.5; psi
